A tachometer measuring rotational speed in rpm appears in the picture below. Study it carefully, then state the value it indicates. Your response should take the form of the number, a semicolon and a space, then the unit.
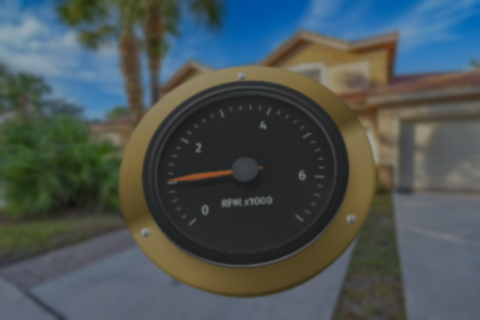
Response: 1000; rpm
